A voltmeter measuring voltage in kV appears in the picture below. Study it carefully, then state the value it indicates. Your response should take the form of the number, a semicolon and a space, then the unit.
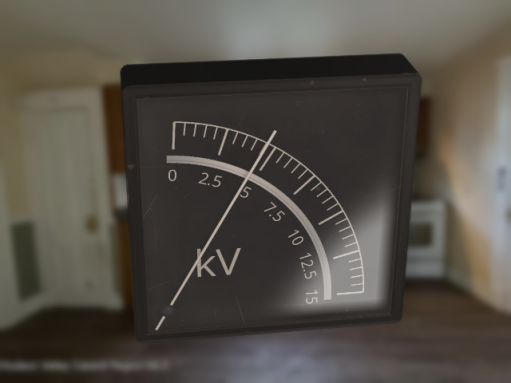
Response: 4.5; kV
